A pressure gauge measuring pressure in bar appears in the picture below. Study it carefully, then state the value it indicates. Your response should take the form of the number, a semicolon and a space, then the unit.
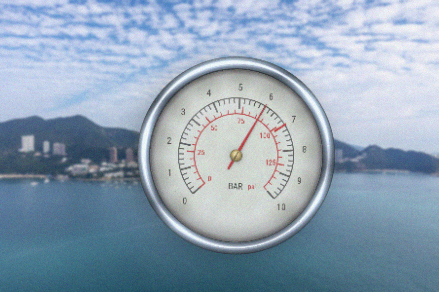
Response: 6; bar
